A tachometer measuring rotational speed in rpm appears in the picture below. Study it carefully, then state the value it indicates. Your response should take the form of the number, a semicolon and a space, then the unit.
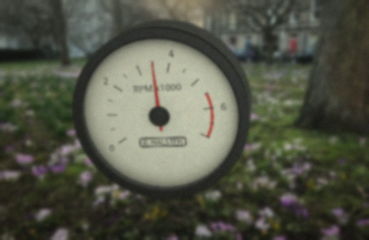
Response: 3500; rpm
